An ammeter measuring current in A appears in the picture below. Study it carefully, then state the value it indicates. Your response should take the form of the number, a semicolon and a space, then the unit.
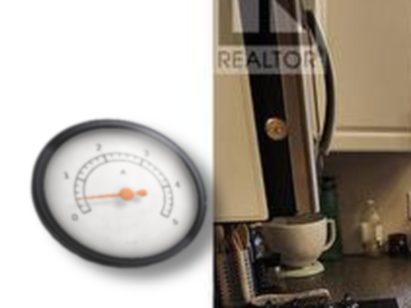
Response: 0.4; A
